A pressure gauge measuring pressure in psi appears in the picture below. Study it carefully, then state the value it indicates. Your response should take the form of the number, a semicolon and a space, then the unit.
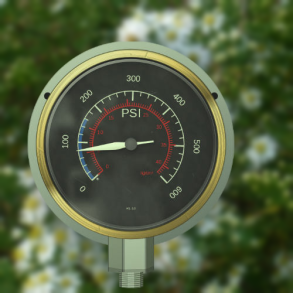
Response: 80; psi
